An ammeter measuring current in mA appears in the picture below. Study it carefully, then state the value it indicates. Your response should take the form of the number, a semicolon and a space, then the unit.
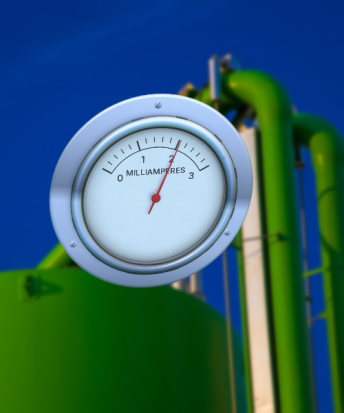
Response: 2; mA
